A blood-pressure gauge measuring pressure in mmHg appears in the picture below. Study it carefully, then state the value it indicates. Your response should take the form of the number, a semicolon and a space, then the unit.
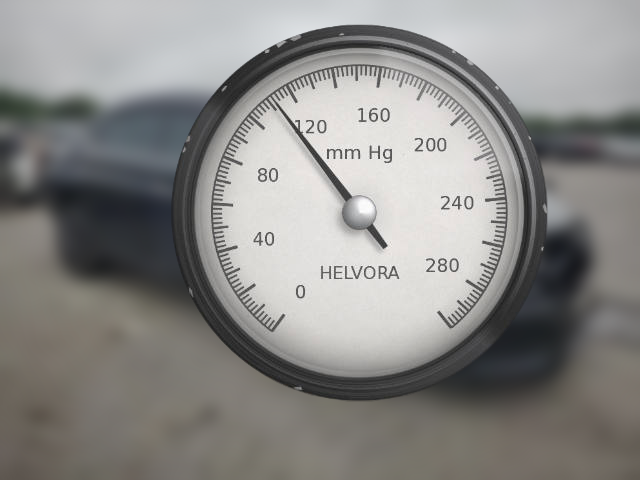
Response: 112; mmHg
